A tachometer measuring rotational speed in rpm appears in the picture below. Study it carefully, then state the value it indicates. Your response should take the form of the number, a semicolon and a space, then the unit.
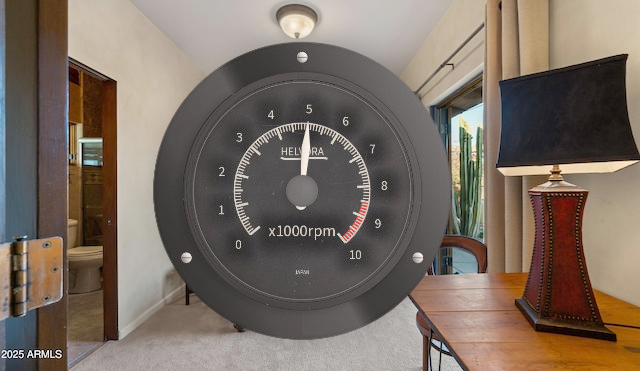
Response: 5000; rpm
